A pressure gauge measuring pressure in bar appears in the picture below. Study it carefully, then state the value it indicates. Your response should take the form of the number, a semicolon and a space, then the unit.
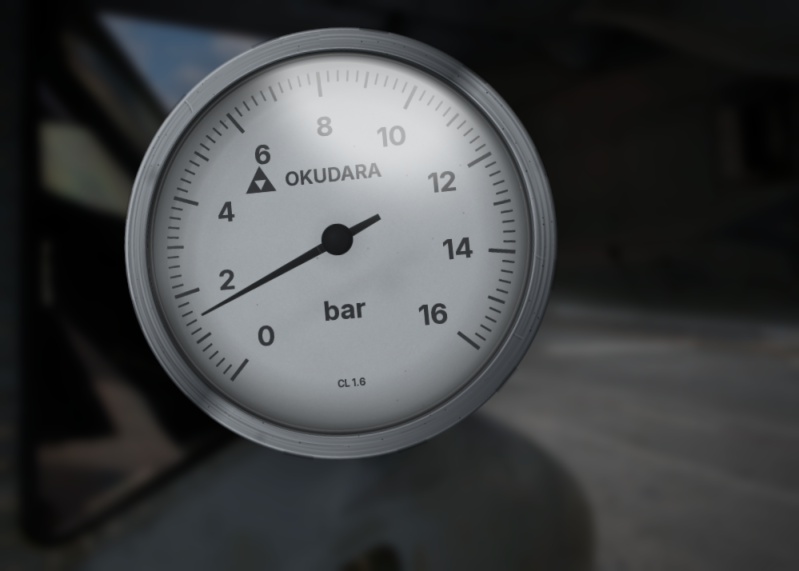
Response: 1.4; bar
